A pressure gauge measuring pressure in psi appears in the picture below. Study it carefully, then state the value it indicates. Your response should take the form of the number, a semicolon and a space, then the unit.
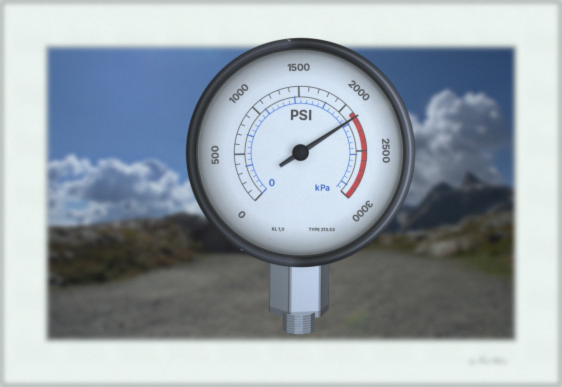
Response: 2150; psi
